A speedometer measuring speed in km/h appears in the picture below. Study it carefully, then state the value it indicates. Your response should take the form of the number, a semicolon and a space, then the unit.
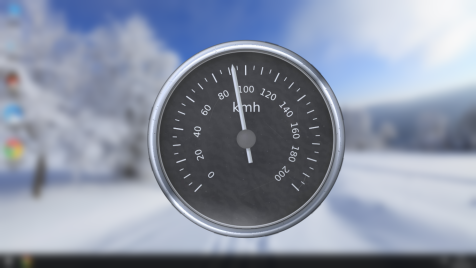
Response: 92.5; km/h
